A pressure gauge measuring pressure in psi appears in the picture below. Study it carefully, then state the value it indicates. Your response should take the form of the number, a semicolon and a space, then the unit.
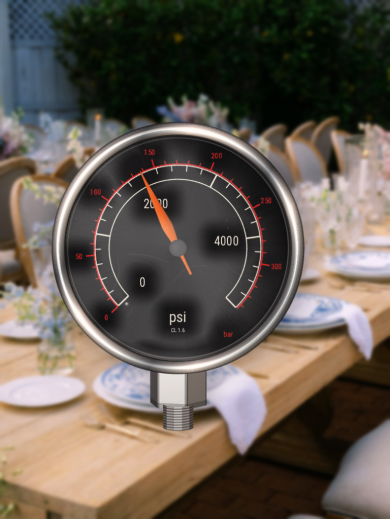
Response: 2000; psi
